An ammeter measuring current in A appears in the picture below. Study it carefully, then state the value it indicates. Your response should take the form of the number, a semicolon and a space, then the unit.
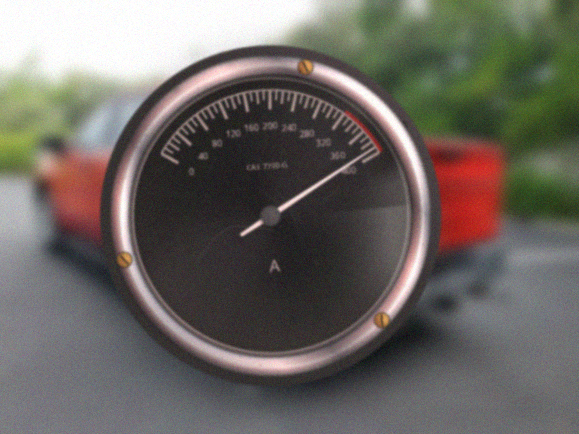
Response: 390; A
